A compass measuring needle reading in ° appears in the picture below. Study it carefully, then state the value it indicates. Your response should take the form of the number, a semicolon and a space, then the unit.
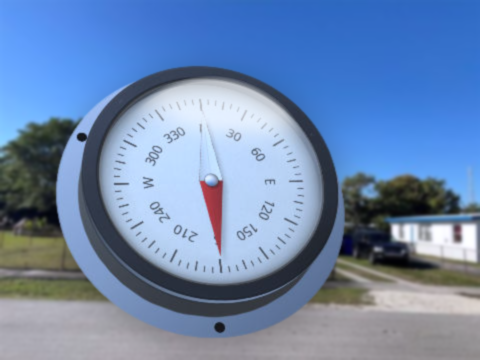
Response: 180; °
